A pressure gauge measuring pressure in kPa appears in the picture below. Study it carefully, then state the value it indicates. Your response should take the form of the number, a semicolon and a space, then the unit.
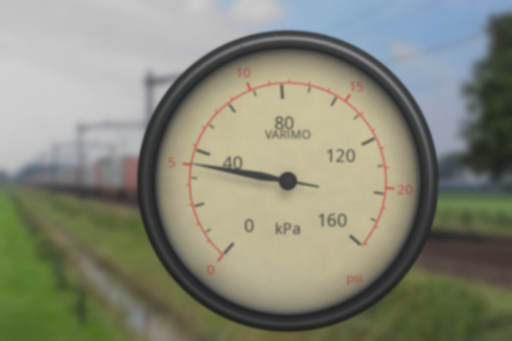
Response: 35; kPa
